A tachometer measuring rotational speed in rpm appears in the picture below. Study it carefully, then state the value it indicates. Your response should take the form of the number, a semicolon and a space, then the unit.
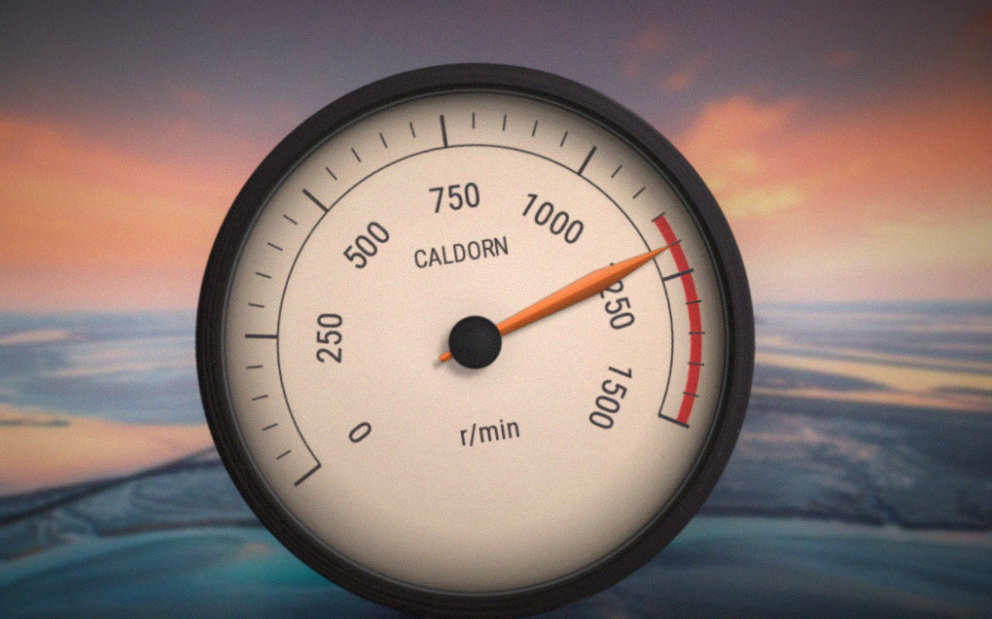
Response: 1200; rpm
